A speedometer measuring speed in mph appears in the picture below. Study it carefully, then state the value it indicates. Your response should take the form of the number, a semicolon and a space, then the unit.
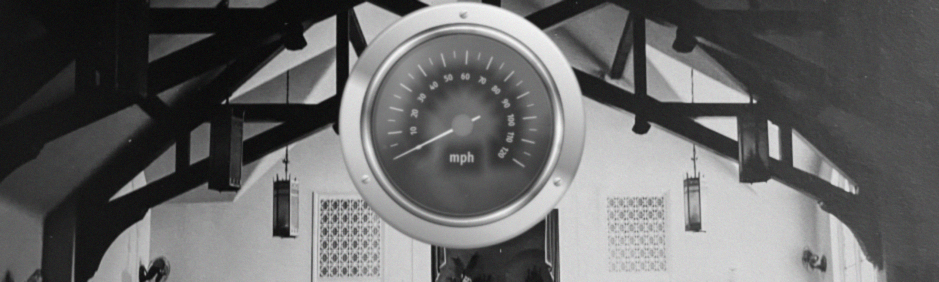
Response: 0; mph
